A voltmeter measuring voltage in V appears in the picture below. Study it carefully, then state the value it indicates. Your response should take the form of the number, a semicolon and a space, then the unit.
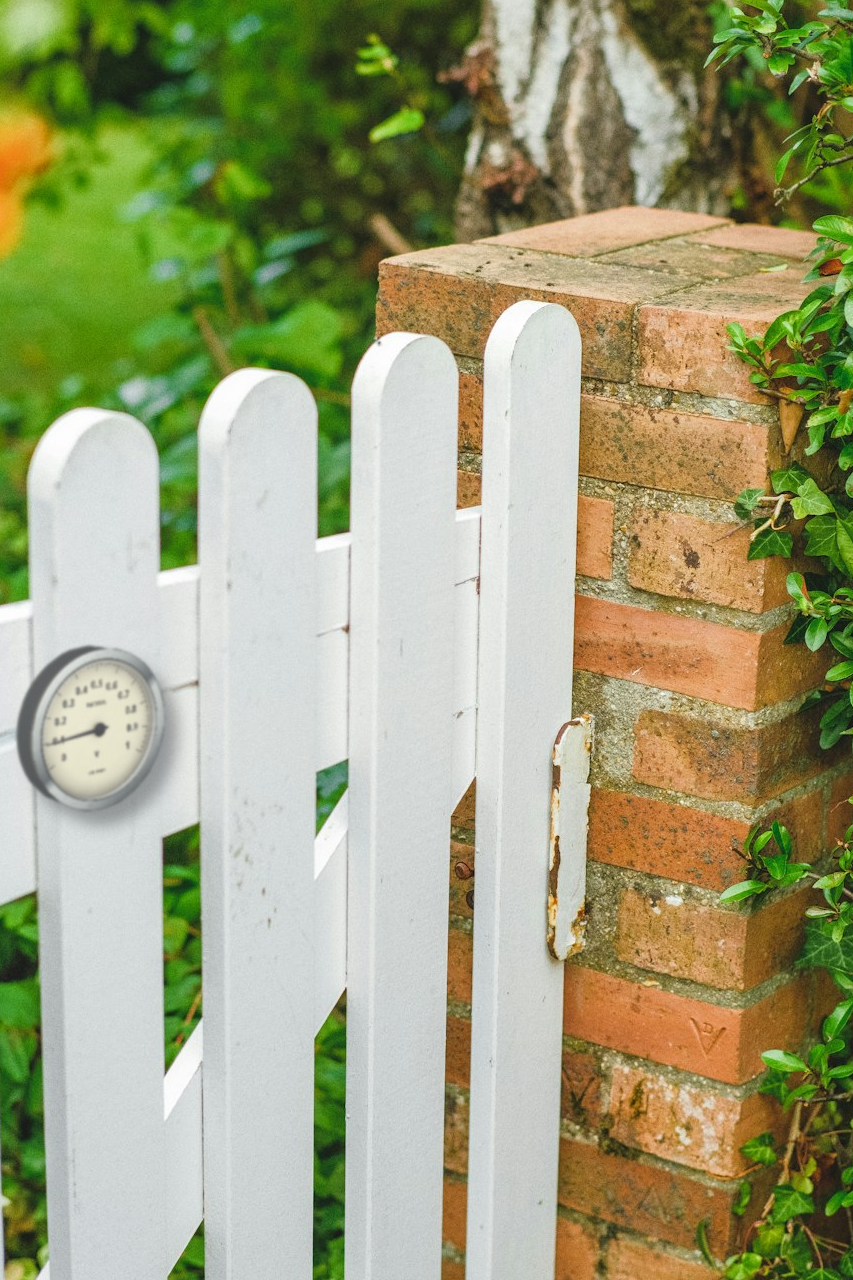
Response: 0.1; V
